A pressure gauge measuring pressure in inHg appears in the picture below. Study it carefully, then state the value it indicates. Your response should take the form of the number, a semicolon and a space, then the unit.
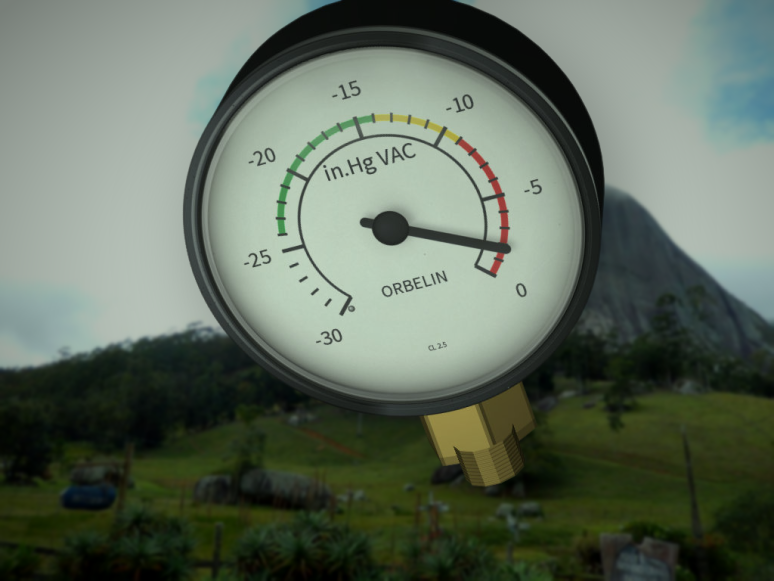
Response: -2; inHg
